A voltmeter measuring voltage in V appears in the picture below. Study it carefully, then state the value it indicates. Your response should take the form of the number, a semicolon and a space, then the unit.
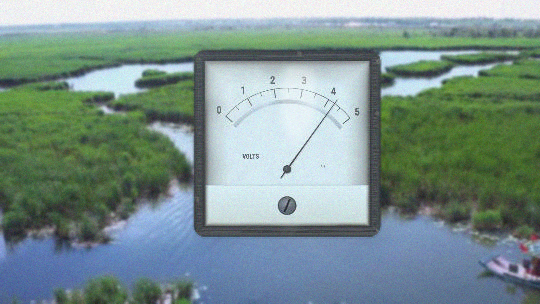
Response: 4.25; V
